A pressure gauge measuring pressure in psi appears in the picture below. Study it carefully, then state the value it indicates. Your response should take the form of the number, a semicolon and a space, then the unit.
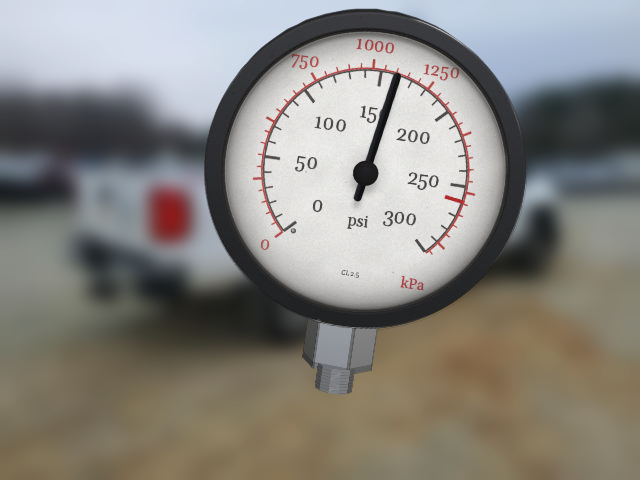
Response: 160; psi
